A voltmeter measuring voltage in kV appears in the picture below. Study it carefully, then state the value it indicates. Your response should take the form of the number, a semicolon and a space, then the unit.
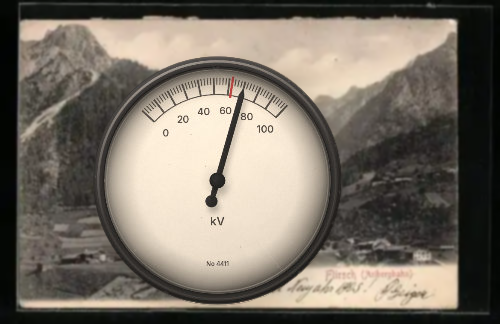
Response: 70; kV
